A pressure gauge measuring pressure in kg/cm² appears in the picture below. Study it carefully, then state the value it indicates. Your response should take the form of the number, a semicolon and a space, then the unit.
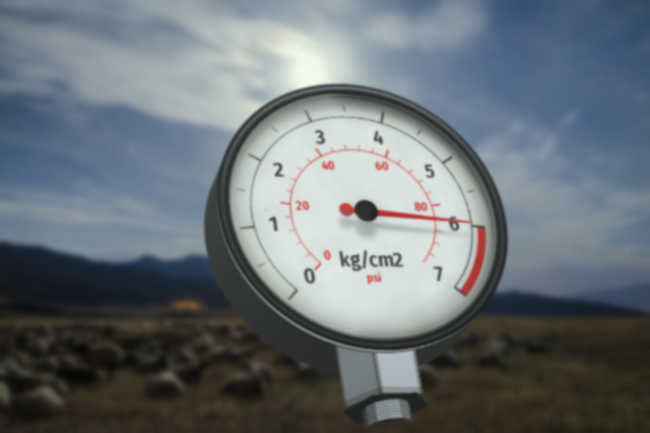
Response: 6; kg/cm²
